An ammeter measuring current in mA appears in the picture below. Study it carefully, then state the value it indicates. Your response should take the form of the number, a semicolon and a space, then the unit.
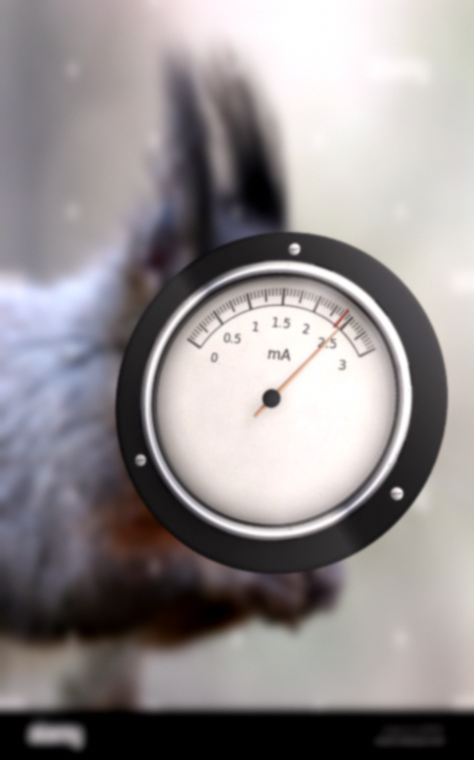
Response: 2.5; mA
